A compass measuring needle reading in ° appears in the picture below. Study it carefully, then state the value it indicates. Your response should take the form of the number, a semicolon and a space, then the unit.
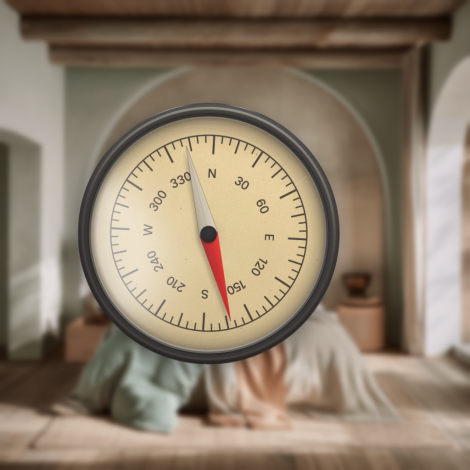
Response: 162.5; °
